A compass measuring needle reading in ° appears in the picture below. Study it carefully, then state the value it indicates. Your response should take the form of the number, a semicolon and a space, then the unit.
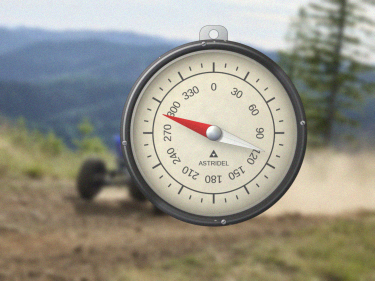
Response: 290; °
